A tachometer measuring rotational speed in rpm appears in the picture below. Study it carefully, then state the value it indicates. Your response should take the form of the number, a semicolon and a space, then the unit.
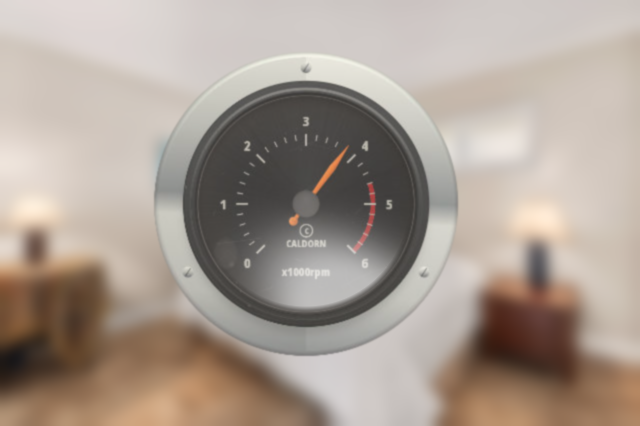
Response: 3800; rpm
